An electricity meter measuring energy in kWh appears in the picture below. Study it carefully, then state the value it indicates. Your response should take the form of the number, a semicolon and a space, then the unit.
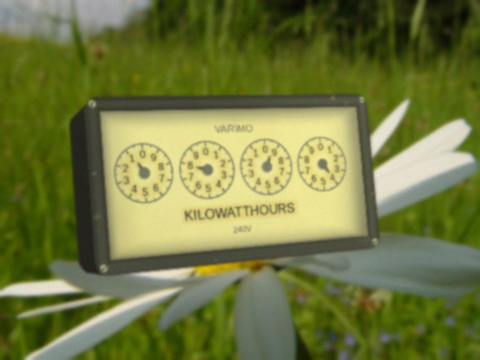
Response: 794; kWh
